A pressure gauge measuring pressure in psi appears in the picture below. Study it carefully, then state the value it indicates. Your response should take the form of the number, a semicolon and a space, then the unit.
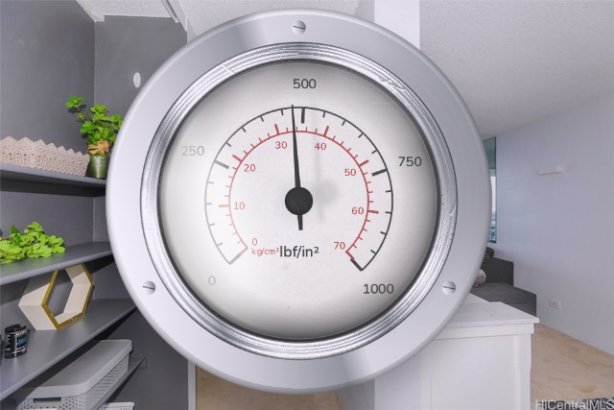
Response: 475; psi
